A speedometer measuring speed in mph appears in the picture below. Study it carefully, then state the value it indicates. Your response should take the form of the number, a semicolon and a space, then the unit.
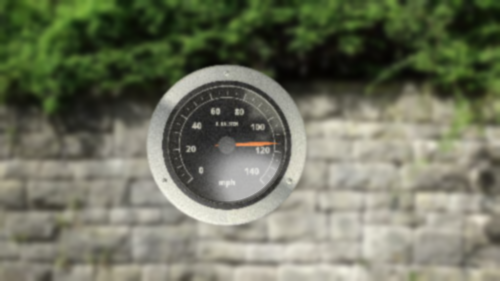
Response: 115; mph
